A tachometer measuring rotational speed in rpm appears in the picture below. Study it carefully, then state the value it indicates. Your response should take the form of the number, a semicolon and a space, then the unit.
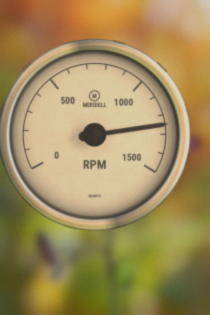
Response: 1250; rpm
